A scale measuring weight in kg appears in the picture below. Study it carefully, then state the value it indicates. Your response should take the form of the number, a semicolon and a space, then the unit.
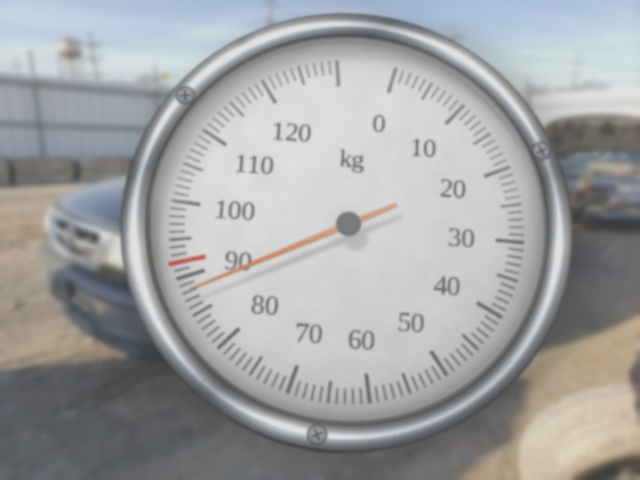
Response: 88; kg
